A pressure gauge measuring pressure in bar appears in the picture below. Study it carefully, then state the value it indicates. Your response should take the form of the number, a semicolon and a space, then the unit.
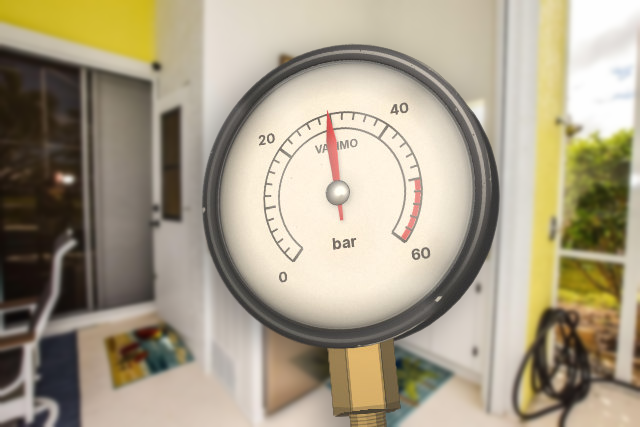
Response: 30; bar
